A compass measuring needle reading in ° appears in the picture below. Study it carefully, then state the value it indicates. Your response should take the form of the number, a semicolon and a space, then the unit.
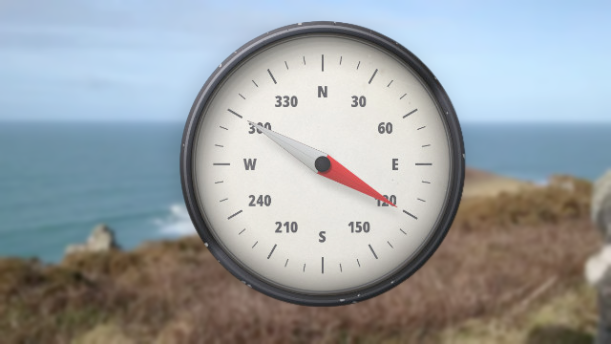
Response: 120; °
